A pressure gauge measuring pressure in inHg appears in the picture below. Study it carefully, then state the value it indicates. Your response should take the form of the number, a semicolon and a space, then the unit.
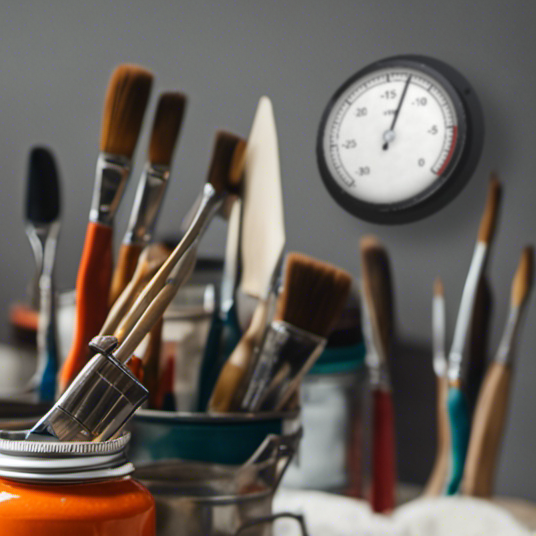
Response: -12.5; inHg
